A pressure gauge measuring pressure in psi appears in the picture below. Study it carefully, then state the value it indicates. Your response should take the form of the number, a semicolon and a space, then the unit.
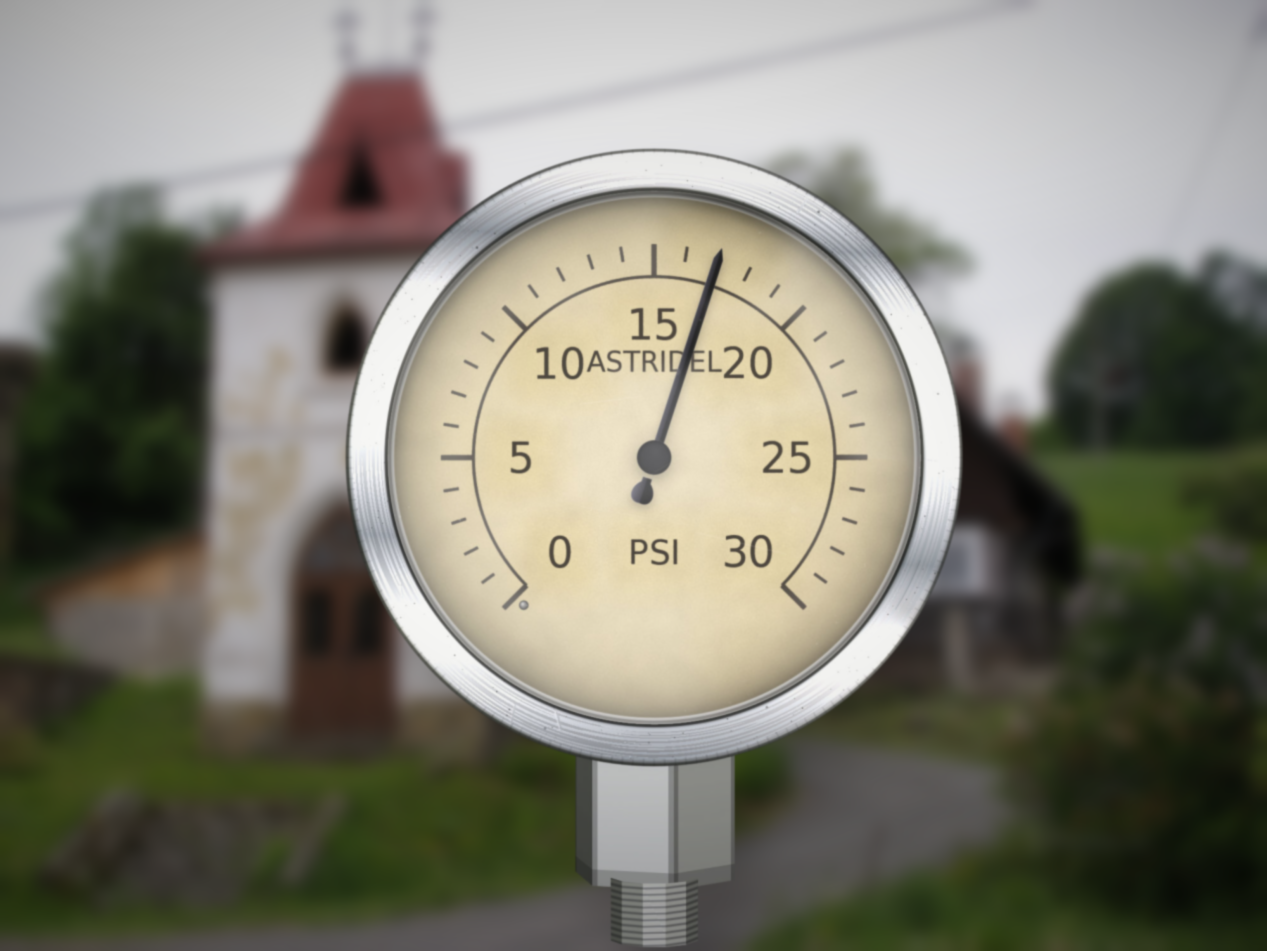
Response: 17; psi
